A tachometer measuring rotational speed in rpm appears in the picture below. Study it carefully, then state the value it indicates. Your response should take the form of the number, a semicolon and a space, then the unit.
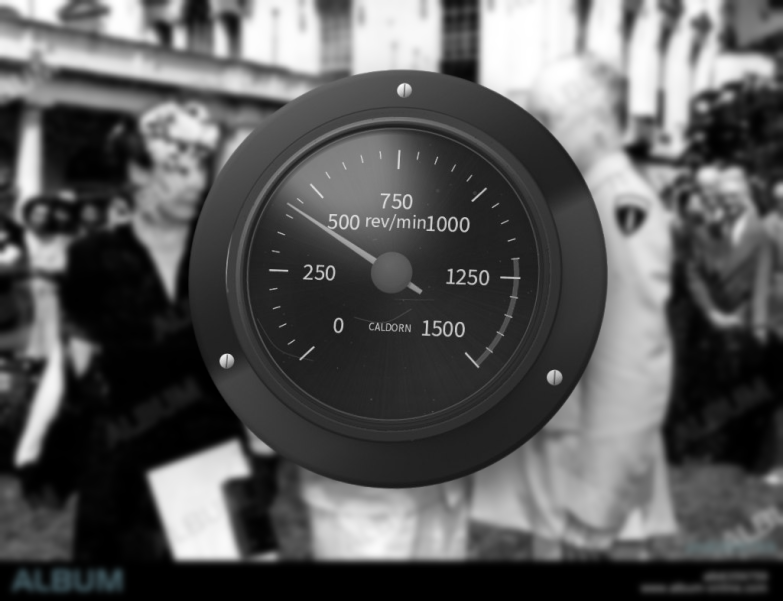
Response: 425; rpm
